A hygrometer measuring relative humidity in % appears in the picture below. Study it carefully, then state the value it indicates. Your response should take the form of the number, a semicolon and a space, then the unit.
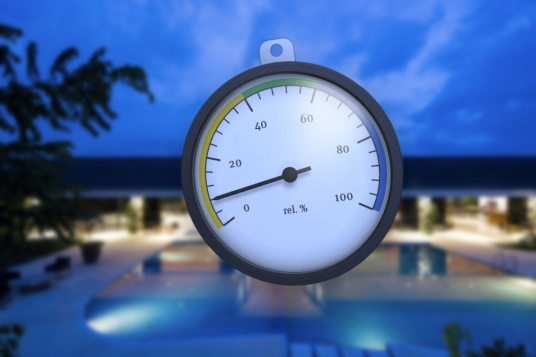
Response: 8; %
